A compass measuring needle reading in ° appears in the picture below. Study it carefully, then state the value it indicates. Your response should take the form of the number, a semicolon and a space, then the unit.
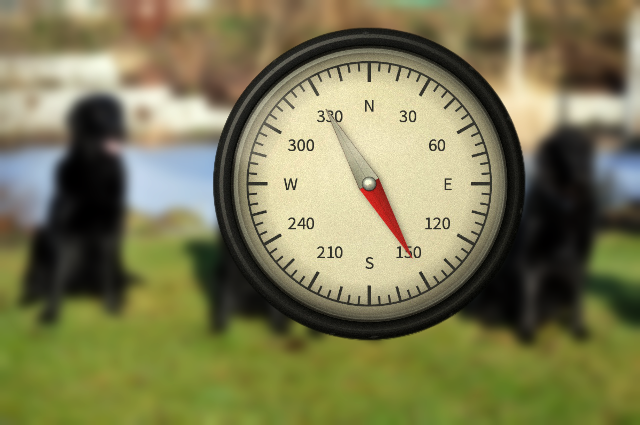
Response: 150; °
